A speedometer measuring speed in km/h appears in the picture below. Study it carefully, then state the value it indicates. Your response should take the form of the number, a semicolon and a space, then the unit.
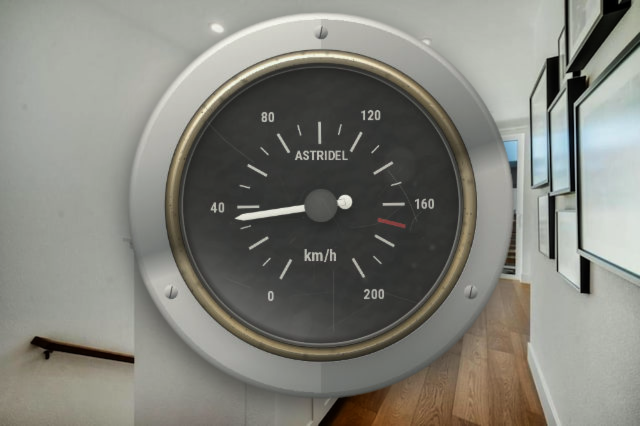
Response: 35; km/h
